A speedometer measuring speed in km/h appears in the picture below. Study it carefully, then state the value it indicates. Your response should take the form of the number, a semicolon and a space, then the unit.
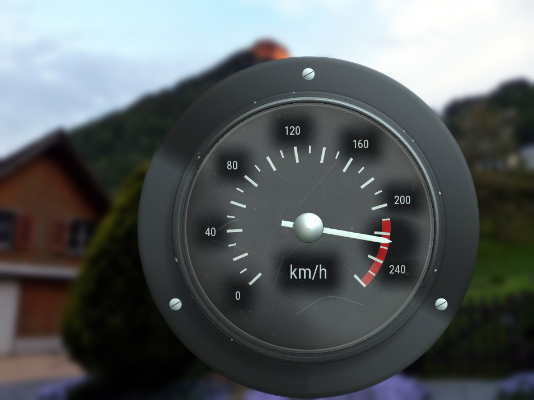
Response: 225; km/h
